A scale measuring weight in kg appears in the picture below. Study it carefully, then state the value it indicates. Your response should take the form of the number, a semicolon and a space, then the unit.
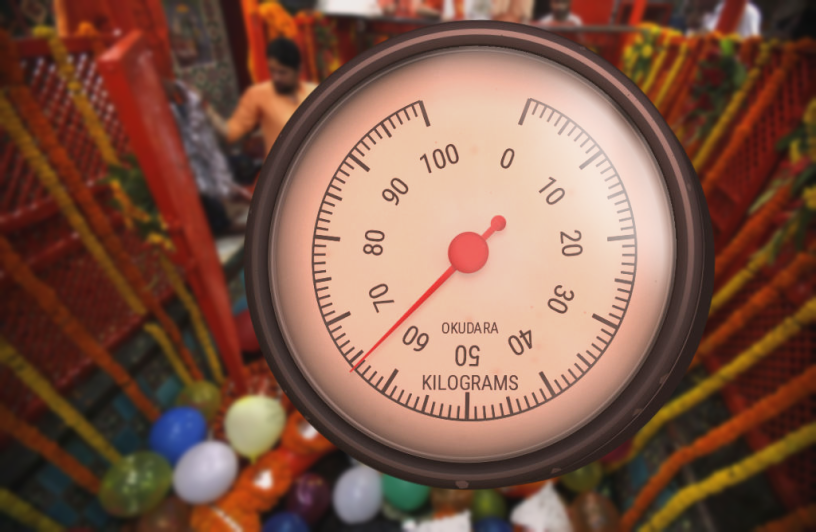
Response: 64; kg
